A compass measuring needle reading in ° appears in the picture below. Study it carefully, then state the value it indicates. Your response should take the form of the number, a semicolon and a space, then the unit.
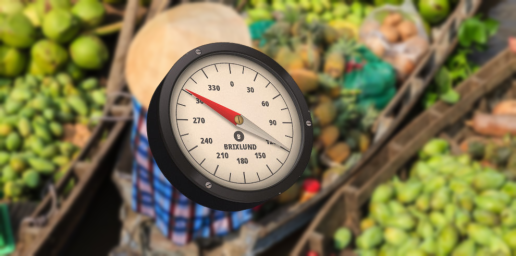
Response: 300; °
